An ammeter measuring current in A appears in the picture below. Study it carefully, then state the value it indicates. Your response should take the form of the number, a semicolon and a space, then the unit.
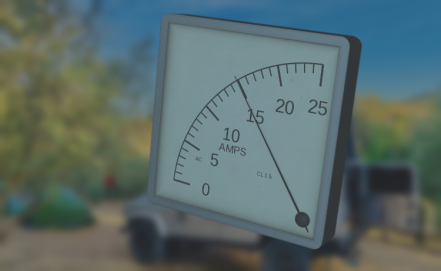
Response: 15; A
